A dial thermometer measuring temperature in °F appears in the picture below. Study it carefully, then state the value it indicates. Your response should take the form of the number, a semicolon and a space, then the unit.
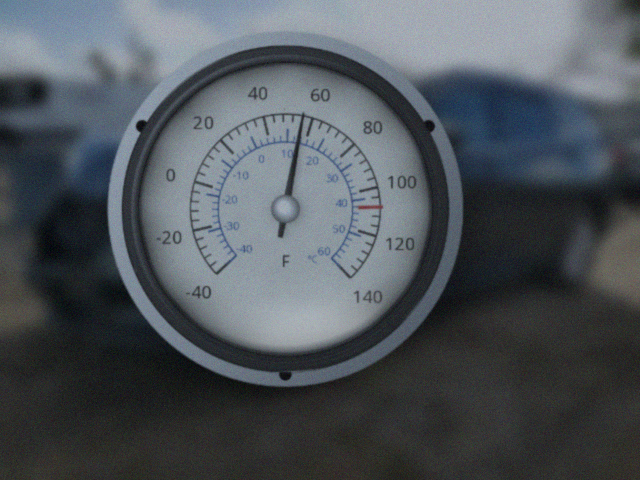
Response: 56; °F
